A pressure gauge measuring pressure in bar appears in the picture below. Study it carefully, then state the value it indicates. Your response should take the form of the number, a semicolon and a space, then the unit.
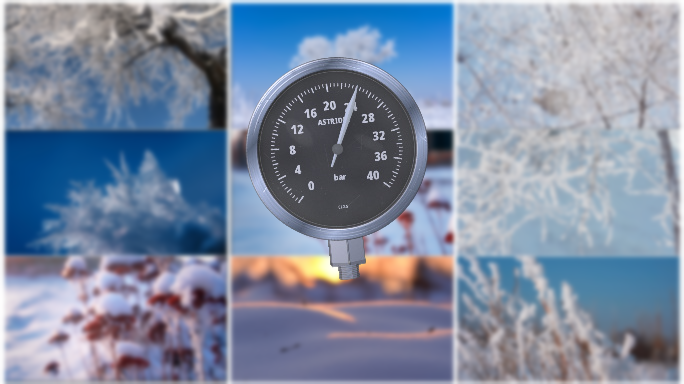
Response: 24; bar
